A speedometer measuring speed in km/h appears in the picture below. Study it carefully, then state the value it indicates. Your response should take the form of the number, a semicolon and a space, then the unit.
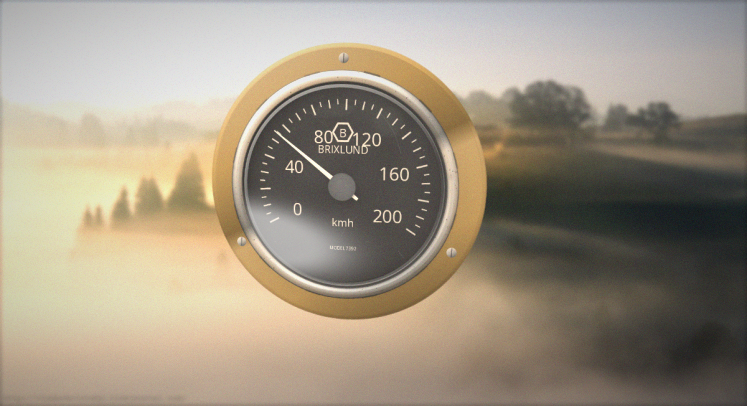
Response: 55; km/h
